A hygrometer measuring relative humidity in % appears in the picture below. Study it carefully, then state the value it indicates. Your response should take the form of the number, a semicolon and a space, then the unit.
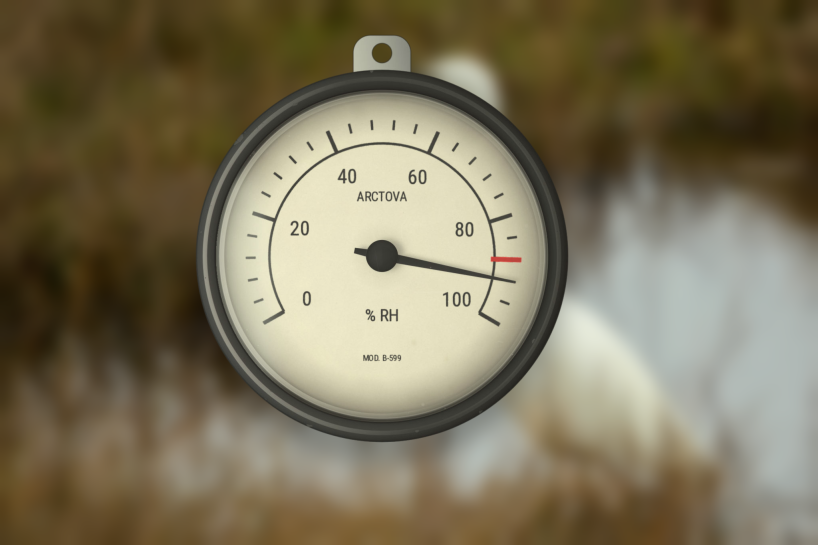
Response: 92; %
